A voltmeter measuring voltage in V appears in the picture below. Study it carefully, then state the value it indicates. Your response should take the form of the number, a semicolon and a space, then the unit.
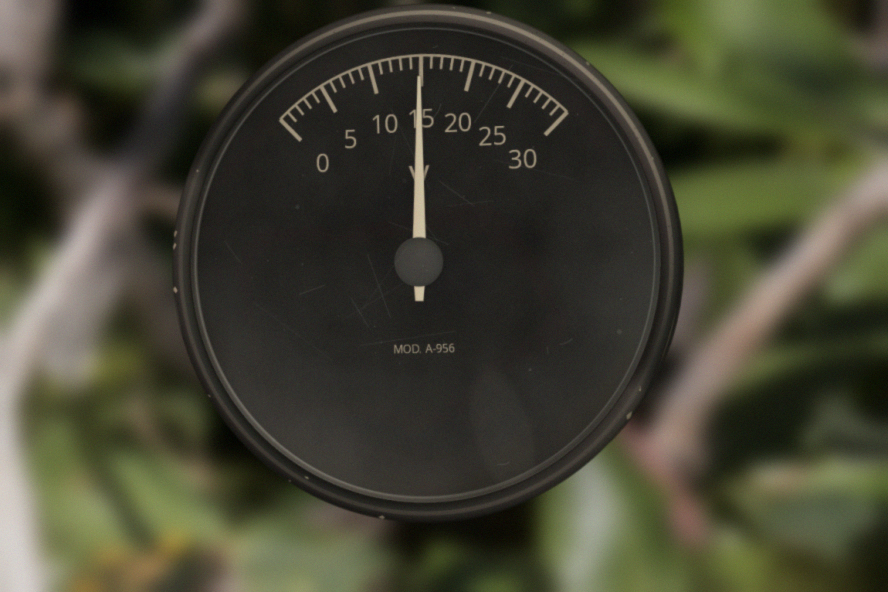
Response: 15; V
